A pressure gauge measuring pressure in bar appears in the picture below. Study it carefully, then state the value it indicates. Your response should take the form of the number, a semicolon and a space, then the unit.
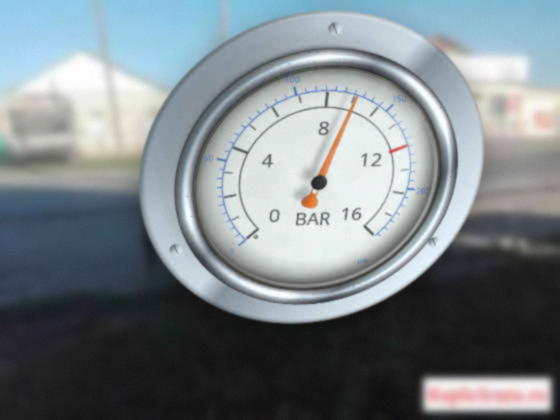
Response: 9; bar
